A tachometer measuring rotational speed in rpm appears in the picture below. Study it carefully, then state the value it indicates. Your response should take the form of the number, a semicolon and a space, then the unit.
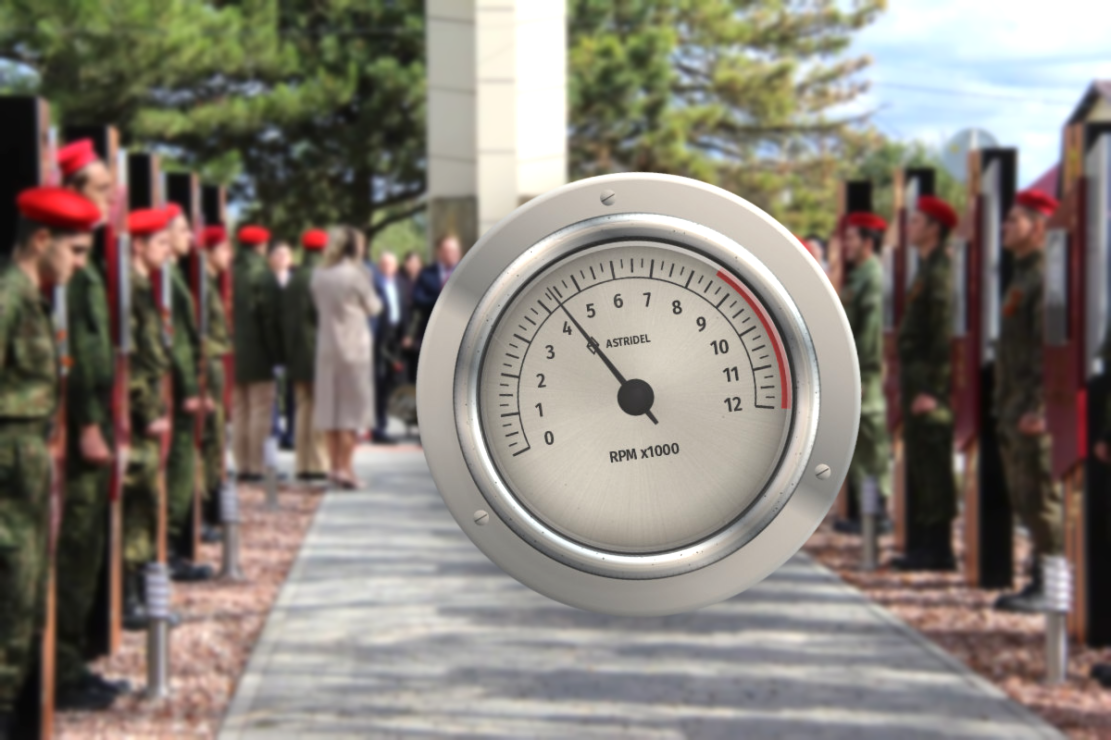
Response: 4375; rpm
